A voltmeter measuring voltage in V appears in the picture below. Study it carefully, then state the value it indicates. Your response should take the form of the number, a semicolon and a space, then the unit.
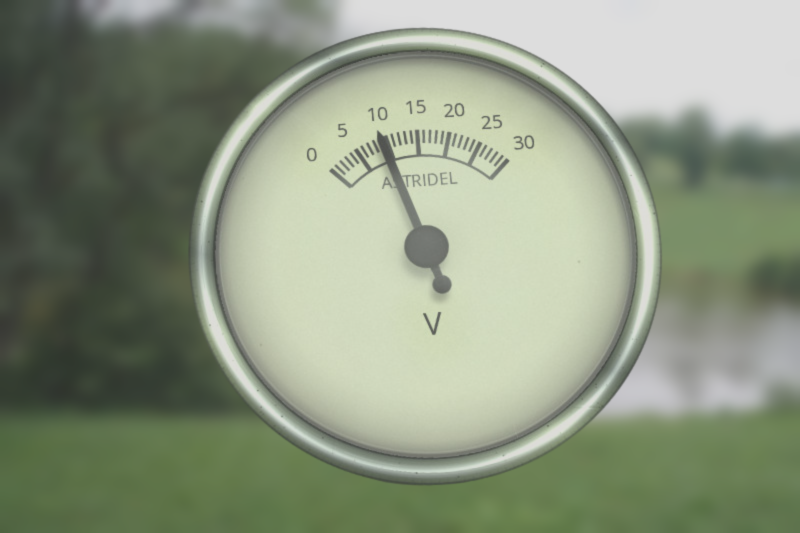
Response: 9; V
